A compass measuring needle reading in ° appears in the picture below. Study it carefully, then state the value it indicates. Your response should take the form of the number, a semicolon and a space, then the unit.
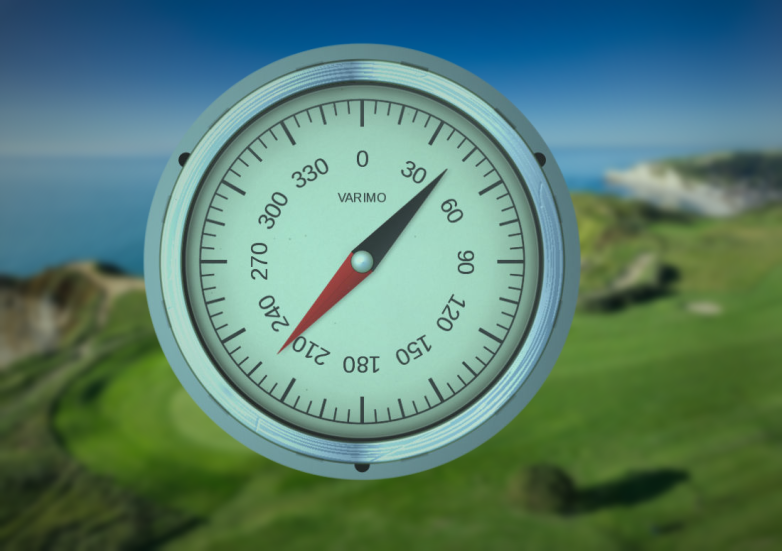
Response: 222.5; °
